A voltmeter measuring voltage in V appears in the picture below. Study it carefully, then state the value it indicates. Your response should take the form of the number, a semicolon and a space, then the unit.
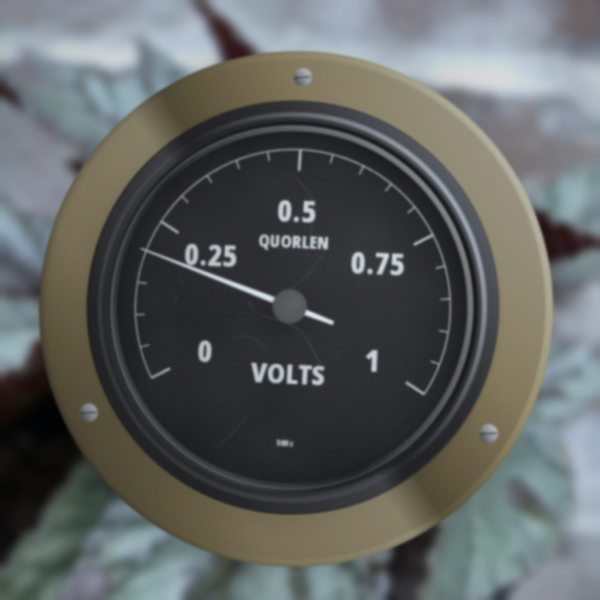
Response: 0.2; V
